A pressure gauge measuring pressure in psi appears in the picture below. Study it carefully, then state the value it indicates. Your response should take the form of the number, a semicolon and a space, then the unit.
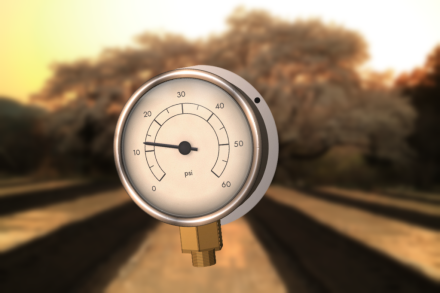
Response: 12.5; psi
